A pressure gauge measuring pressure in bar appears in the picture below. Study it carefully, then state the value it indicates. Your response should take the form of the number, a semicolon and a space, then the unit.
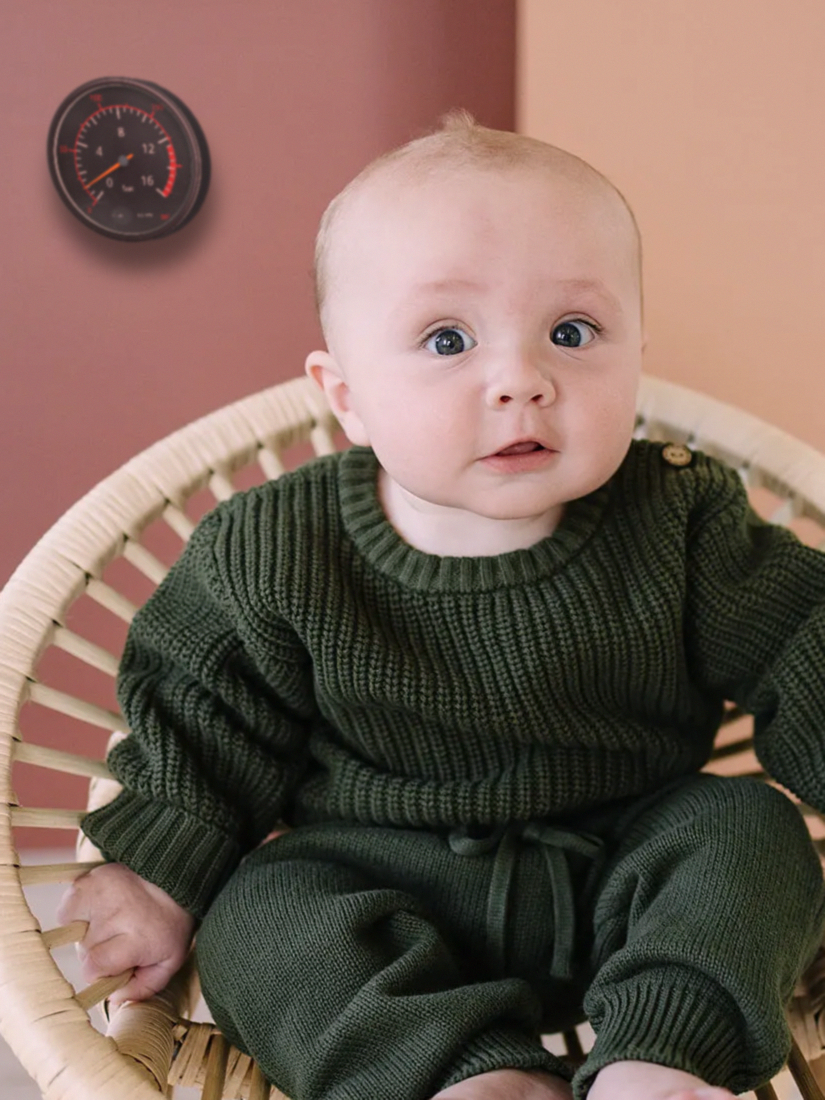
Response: 1; bar
